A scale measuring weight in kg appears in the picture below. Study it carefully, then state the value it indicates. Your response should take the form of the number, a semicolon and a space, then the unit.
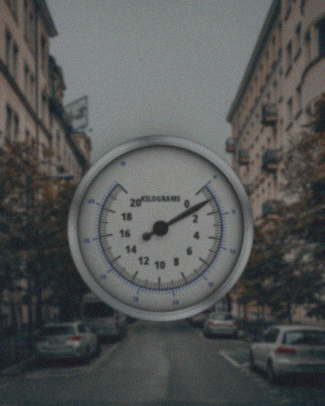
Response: 1; kg
